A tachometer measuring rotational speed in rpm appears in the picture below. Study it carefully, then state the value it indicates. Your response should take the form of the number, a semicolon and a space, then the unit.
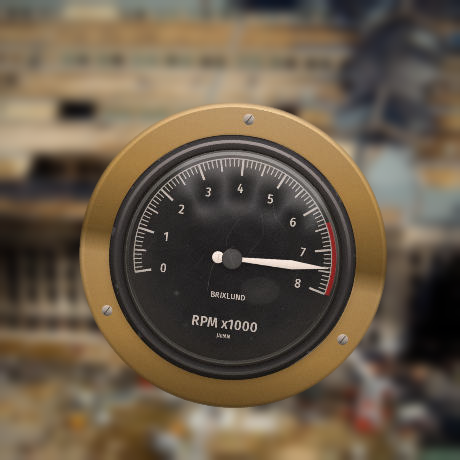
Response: 7400; rpm
